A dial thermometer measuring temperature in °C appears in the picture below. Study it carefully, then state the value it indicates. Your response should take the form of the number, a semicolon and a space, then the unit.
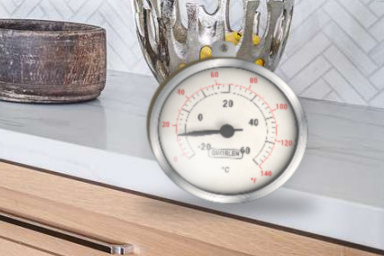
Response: -10; °C
